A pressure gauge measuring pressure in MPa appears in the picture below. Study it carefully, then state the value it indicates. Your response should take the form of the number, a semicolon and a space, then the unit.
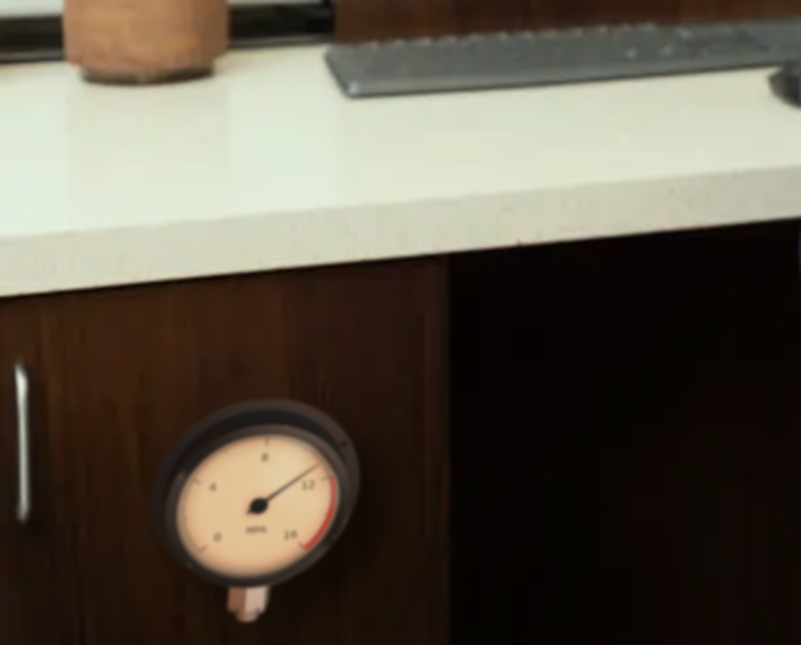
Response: 11; MPa
